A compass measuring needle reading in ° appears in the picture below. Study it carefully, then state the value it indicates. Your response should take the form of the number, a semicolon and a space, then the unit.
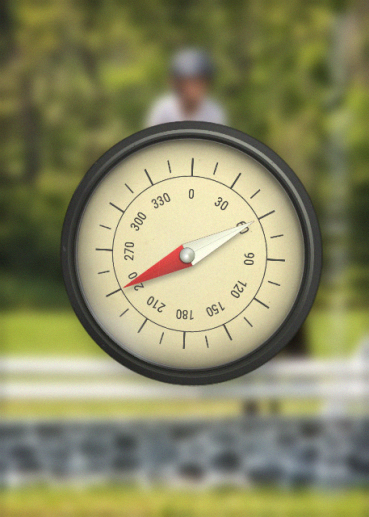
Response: 240; °
